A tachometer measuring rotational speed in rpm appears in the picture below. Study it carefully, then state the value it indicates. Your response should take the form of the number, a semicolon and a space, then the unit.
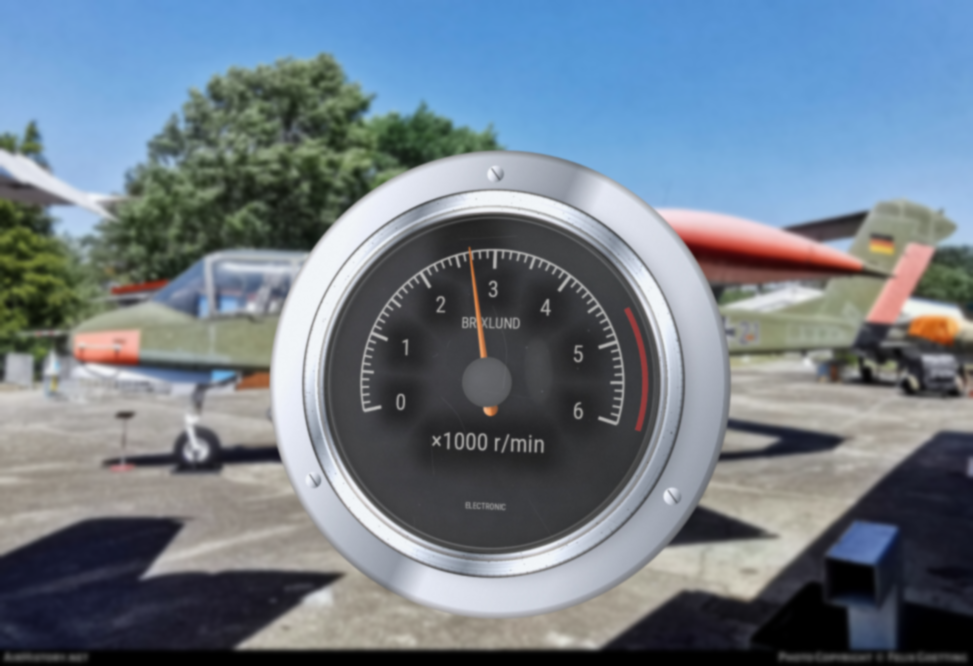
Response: 2700; rpm
